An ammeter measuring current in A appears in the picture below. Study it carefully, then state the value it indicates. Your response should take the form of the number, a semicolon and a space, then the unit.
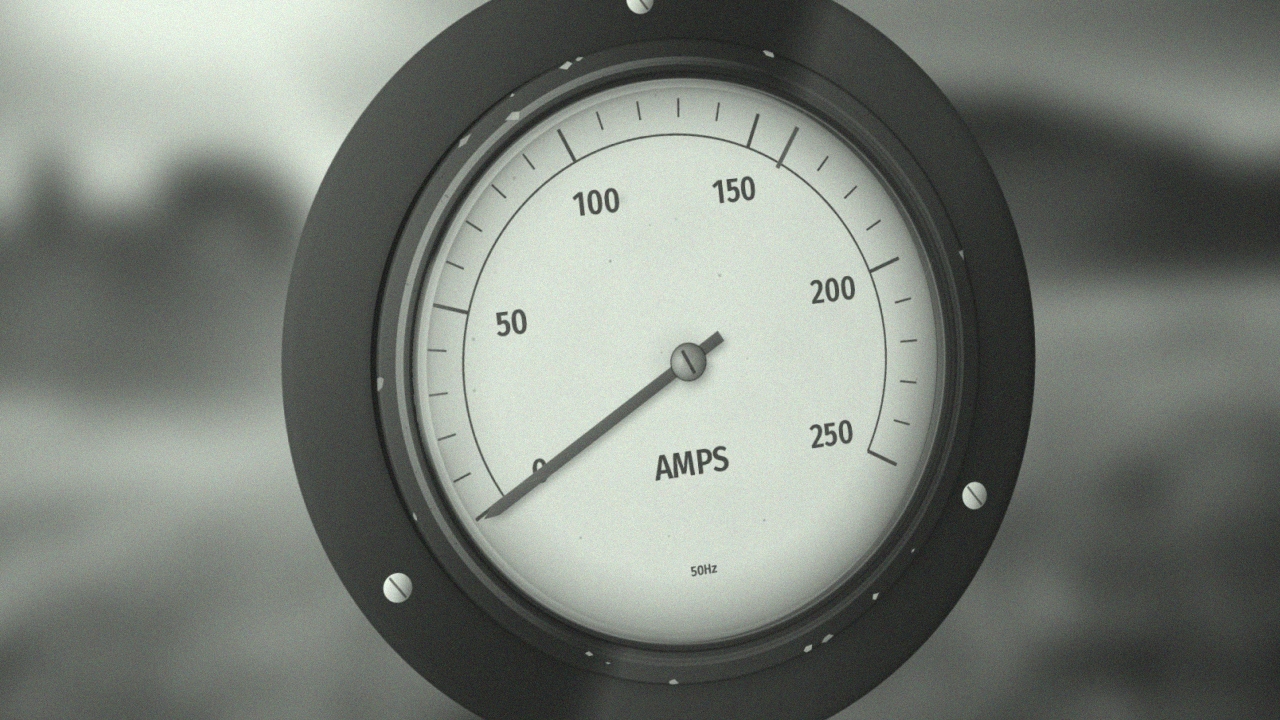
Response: 0; A
